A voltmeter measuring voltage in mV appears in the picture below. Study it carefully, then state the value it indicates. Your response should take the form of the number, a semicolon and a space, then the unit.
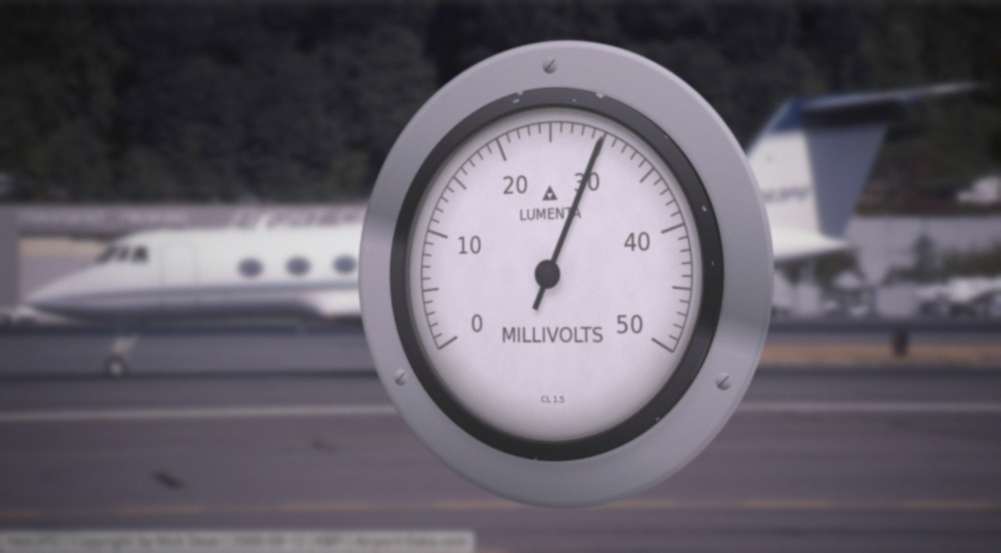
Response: 30; mV
